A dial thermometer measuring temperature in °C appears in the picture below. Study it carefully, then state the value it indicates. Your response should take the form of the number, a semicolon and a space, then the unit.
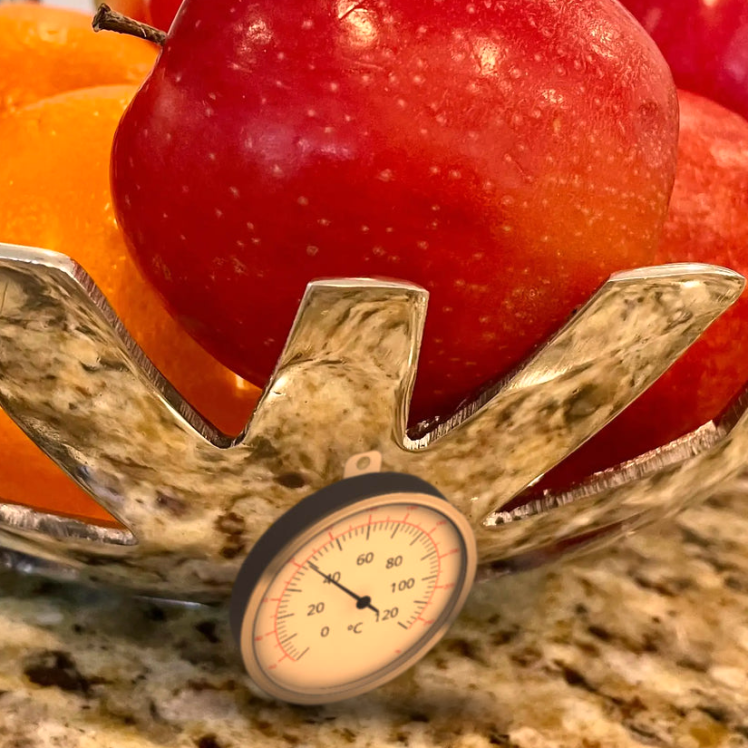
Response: 40; °C
